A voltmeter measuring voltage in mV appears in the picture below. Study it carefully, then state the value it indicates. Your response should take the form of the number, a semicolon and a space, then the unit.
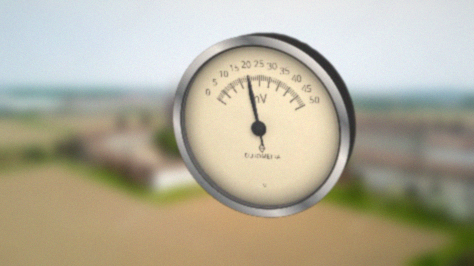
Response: 20; mV
